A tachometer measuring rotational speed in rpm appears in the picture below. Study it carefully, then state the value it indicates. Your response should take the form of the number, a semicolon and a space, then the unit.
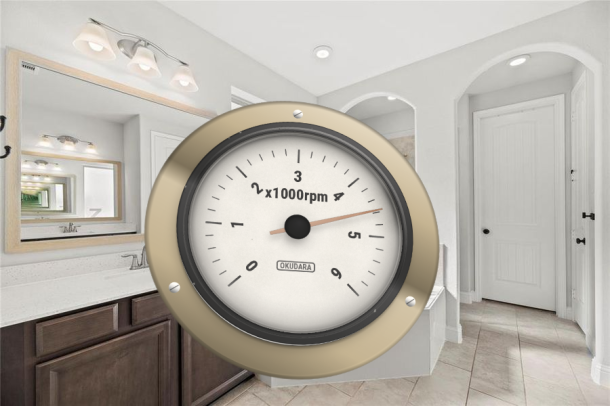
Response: 4600; rpm
